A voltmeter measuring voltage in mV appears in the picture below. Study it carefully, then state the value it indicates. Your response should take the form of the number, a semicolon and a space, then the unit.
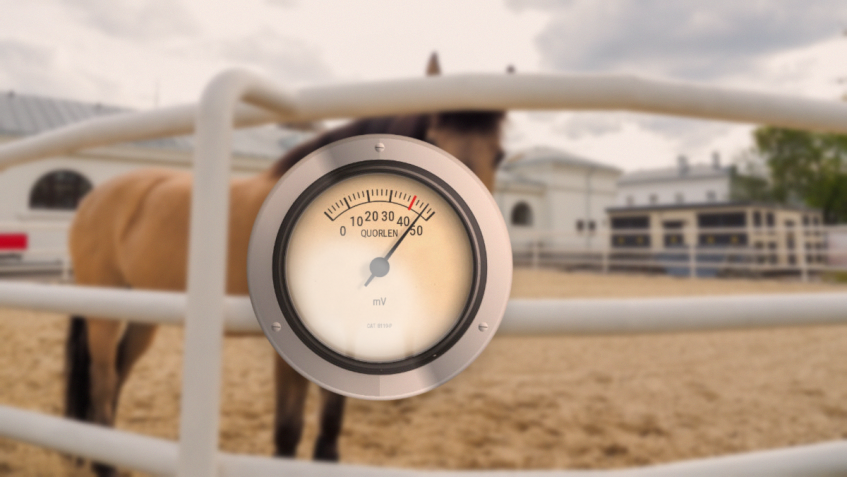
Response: 46; mV
